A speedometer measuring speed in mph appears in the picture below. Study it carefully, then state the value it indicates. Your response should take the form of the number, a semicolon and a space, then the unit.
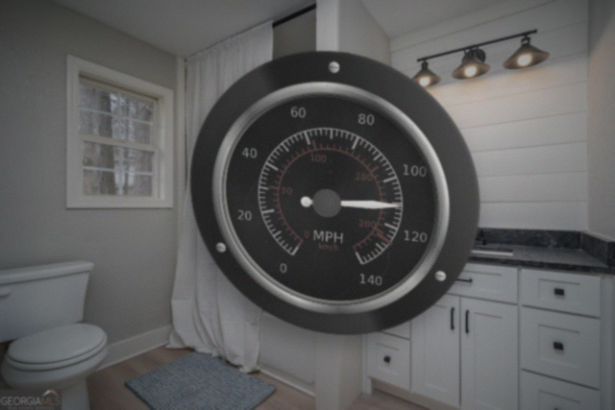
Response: 110; mph
